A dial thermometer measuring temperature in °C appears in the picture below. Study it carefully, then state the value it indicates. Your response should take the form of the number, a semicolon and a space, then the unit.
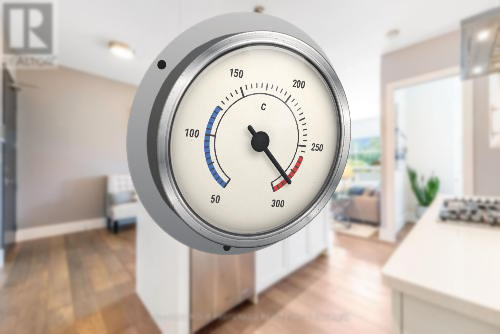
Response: 285; °C
